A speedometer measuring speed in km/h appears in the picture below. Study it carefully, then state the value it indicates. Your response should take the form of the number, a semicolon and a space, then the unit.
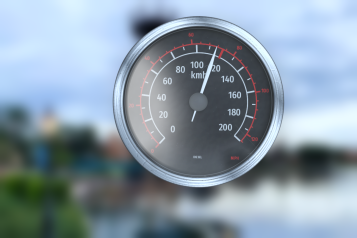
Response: 115; km/h
